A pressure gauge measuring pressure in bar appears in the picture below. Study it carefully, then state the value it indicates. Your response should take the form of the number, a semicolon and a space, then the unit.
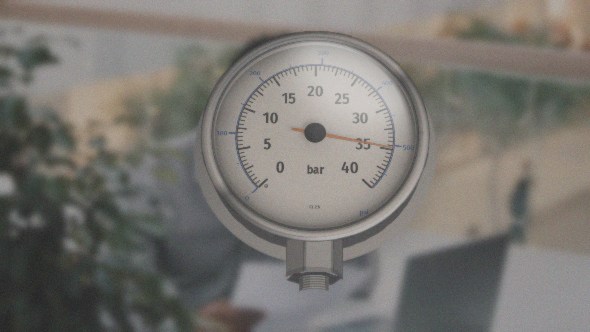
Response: 35; bar
